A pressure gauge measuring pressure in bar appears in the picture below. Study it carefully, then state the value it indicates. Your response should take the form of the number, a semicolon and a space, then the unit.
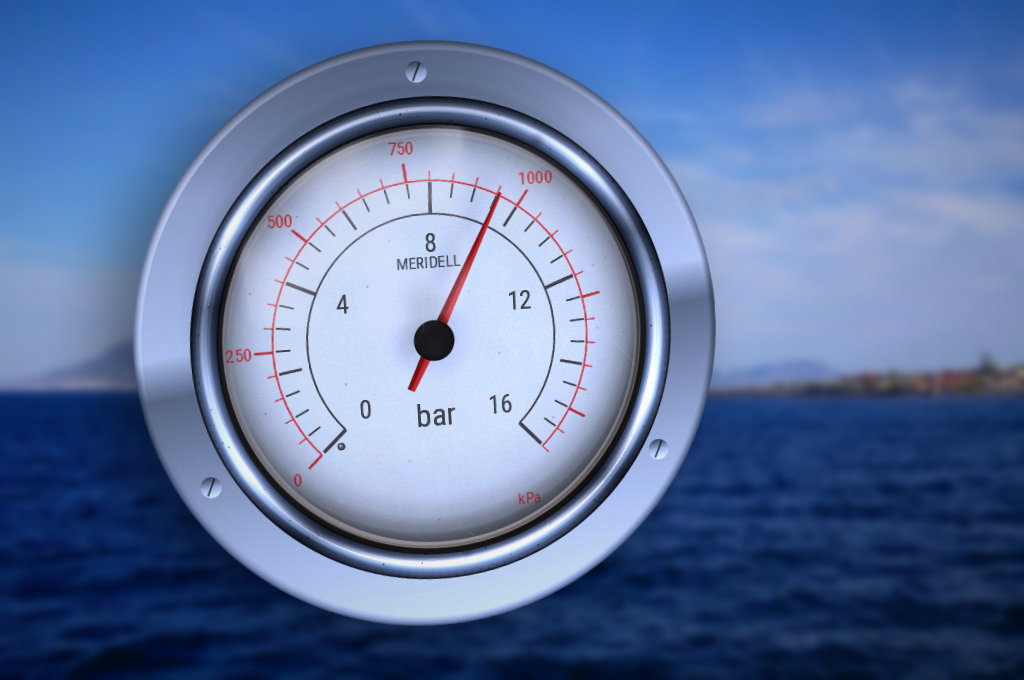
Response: 9.5; bar
